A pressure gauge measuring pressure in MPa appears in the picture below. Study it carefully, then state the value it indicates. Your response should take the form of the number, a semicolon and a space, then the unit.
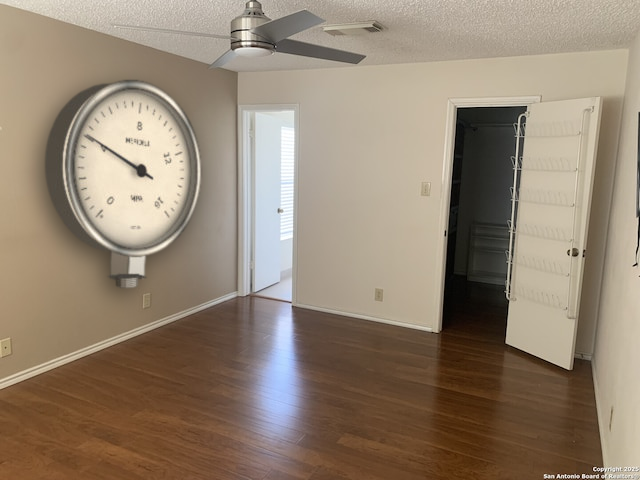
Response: 4; MPa
